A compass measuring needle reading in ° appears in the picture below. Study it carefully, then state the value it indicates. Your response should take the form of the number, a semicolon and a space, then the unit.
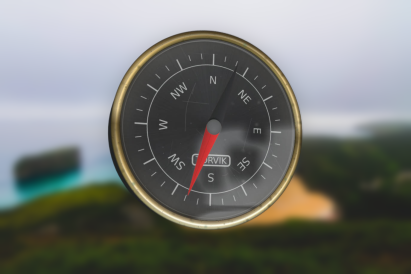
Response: 200; °
